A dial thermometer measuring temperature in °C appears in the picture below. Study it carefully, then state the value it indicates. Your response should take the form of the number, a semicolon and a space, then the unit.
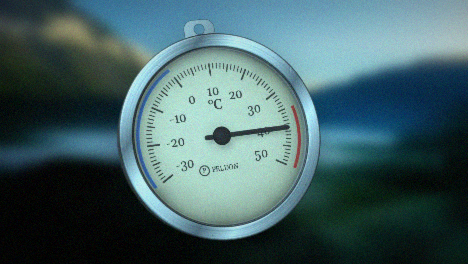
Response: 40; °C
